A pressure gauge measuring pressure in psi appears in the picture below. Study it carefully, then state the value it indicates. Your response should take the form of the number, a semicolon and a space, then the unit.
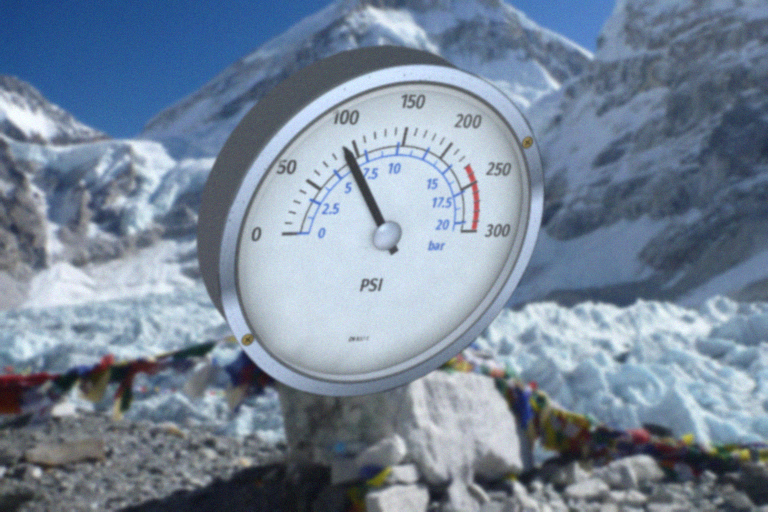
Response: 90; psi
